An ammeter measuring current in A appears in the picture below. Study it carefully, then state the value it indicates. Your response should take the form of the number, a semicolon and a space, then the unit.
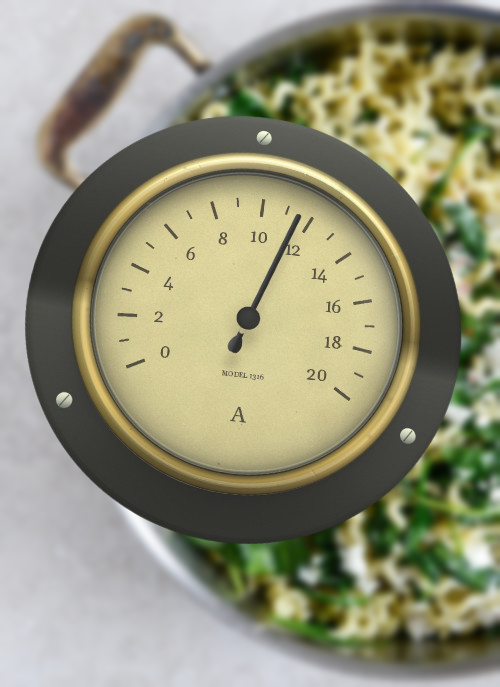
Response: 11.5; A
